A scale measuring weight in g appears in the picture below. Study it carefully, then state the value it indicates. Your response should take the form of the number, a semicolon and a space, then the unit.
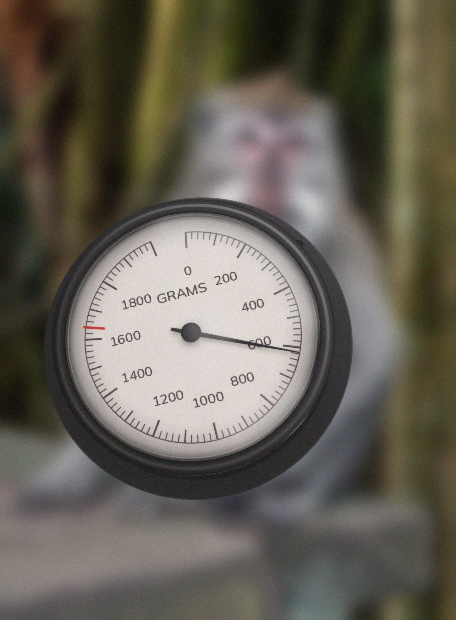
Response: 620; g
